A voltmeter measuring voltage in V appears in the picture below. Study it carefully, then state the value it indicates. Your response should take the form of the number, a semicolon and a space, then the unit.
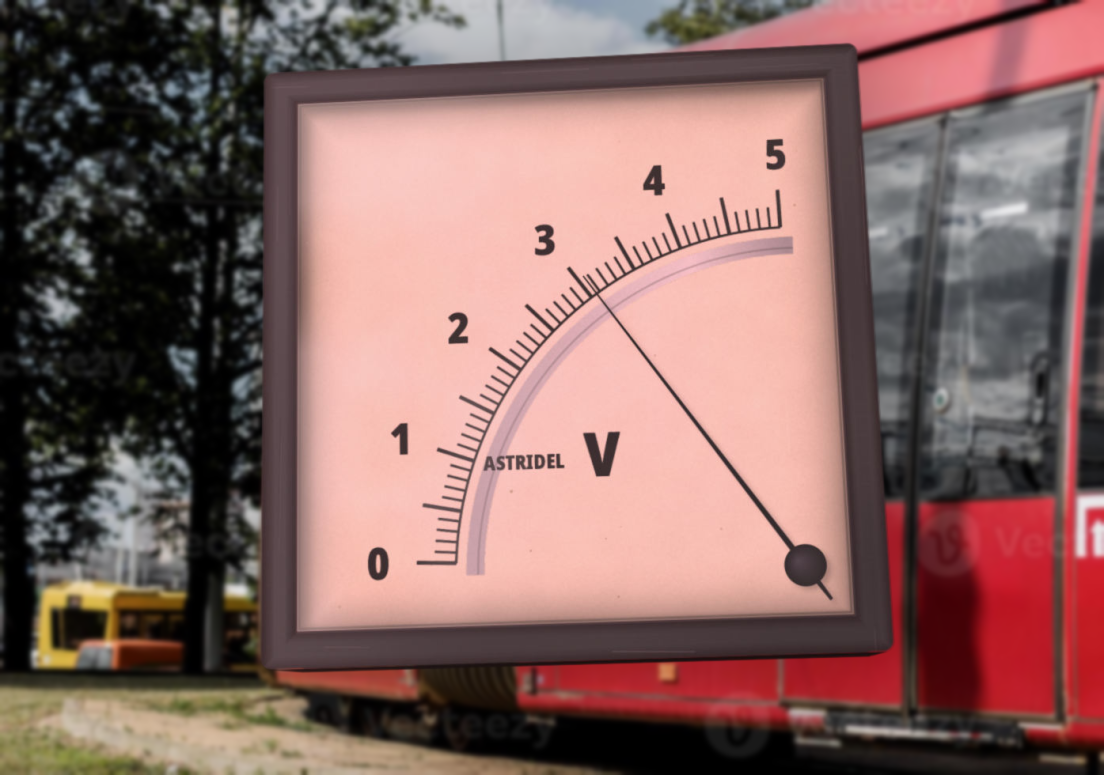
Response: 3.05; V
